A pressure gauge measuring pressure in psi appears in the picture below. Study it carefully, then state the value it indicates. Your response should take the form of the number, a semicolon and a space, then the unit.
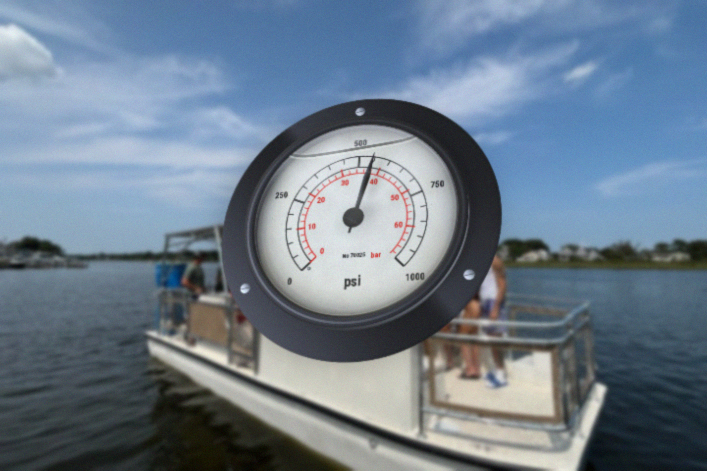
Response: 550; psi
